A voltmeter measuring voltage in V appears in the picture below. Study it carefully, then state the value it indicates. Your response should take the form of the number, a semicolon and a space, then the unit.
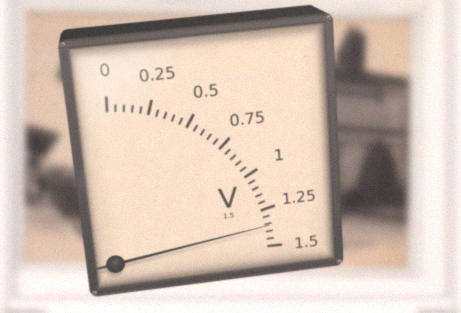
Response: 1.35; V
